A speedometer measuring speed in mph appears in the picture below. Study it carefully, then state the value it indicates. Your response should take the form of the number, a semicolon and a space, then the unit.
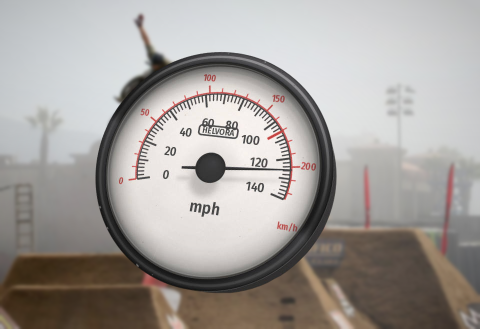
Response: 126; mph
